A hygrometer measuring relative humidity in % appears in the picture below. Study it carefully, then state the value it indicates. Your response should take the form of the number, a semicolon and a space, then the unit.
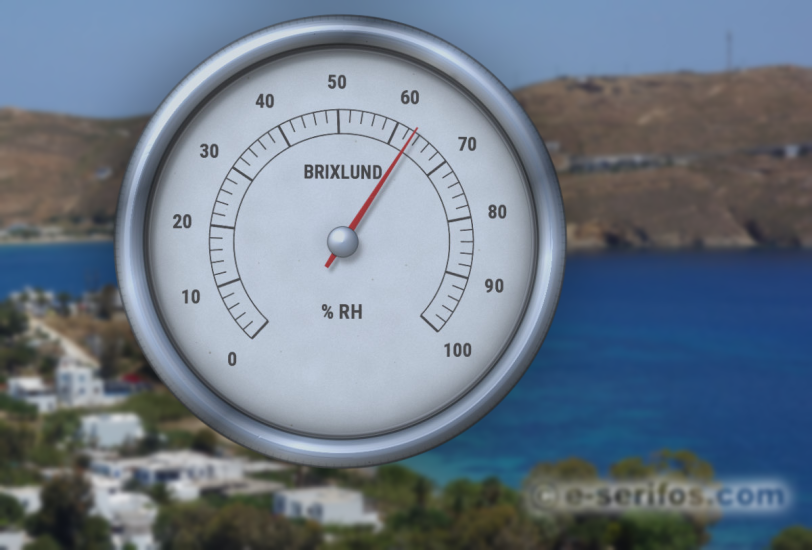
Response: 63; %
